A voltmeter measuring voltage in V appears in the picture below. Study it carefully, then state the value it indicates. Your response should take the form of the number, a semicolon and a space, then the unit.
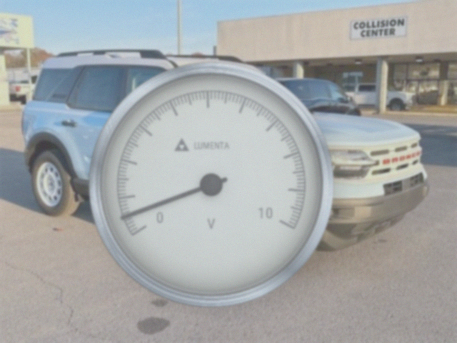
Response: 0.5; V
